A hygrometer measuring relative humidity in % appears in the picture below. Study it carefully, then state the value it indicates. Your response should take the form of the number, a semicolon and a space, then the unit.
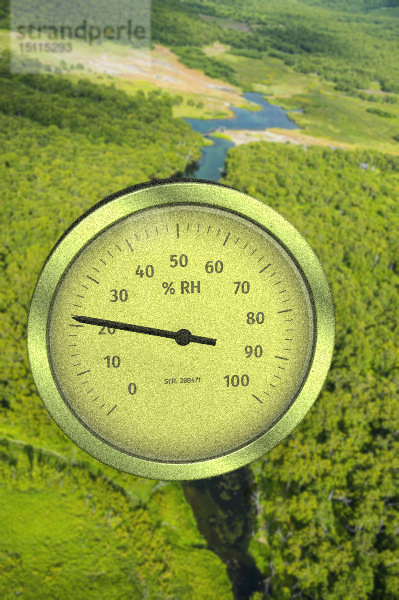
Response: 22; %
